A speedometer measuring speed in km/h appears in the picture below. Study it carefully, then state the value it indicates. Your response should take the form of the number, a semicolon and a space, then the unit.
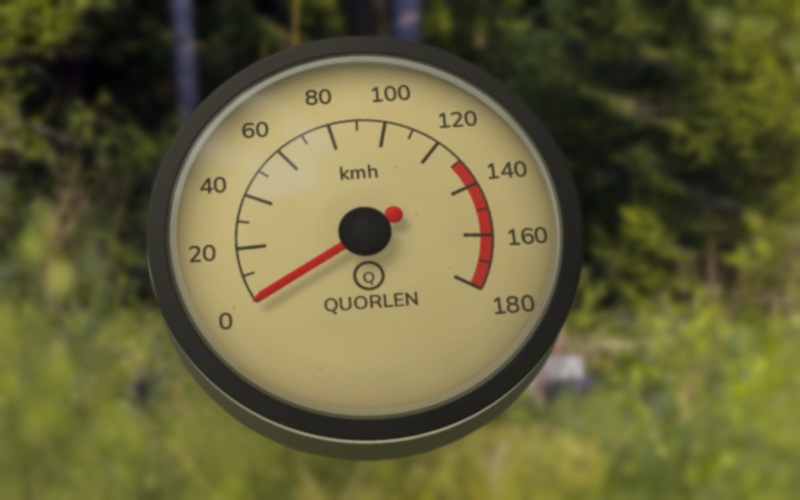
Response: 0; km/h
